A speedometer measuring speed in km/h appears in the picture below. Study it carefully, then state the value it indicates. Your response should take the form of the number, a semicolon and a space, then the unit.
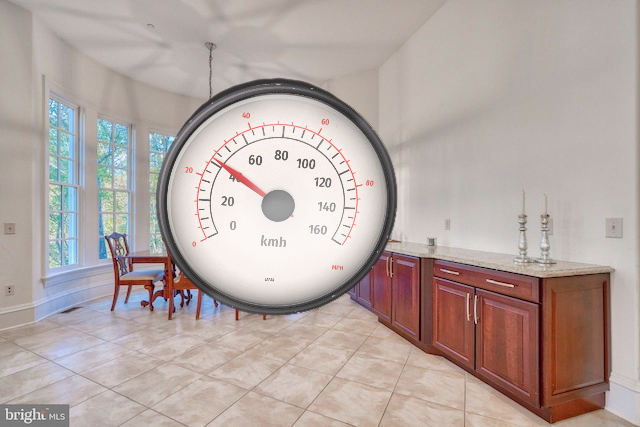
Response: 42.5; km/h
